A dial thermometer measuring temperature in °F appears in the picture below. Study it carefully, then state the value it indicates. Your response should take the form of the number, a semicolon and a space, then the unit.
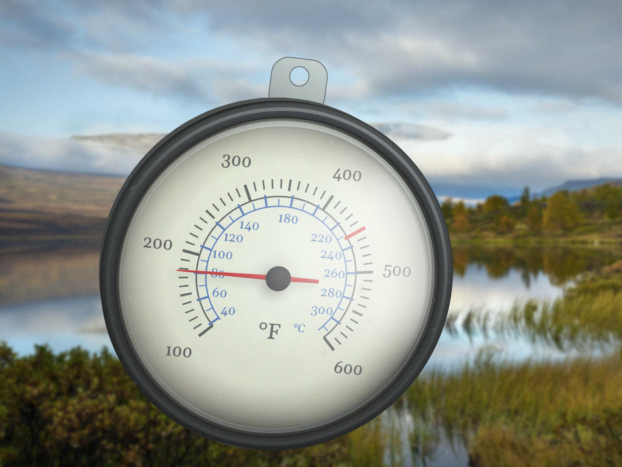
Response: 180; °F
